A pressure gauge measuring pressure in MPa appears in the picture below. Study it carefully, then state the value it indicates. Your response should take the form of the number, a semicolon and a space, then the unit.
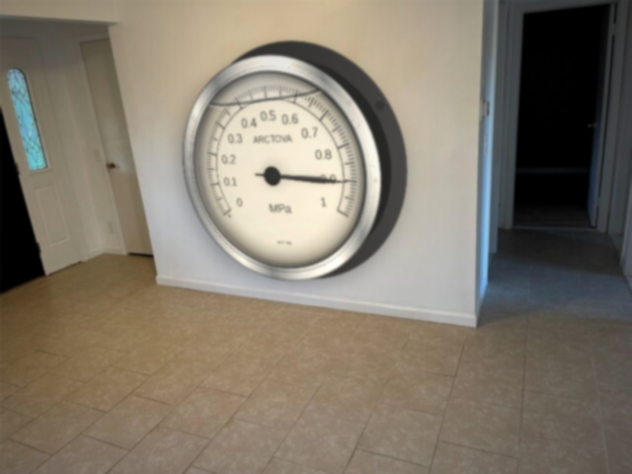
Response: 0.9; MPa
